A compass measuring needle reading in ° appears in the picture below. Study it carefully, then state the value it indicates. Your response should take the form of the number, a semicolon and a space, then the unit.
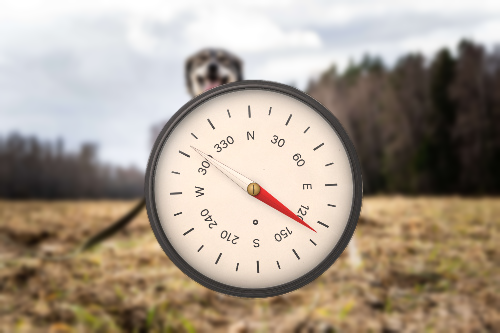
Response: 127.5; °
